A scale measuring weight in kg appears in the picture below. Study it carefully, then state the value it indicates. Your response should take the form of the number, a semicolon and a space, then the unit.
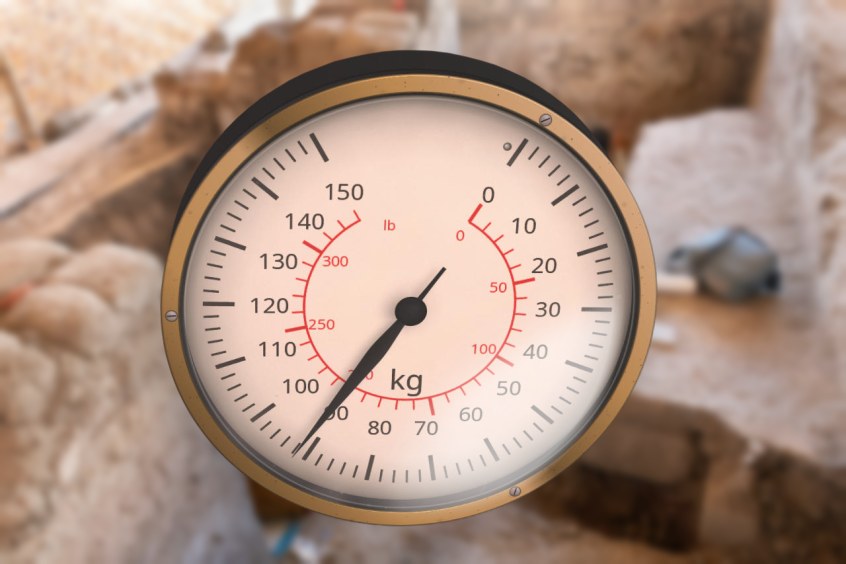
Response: 92; kg
